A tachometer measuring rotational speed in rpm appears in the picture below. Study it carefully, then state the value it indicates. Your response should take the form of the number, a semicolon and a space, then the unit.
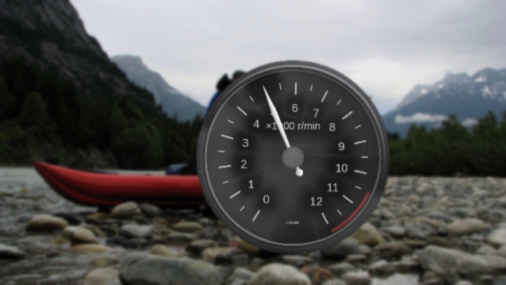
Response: 5000; rpm
